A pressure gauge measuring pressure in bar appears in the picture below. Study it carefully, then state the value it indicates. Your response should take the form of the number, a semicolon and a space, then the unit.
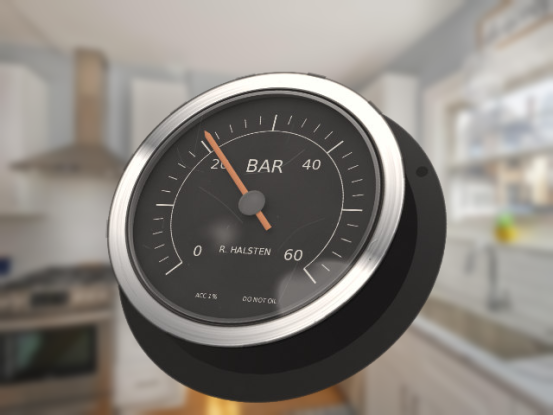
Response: 21; bar
